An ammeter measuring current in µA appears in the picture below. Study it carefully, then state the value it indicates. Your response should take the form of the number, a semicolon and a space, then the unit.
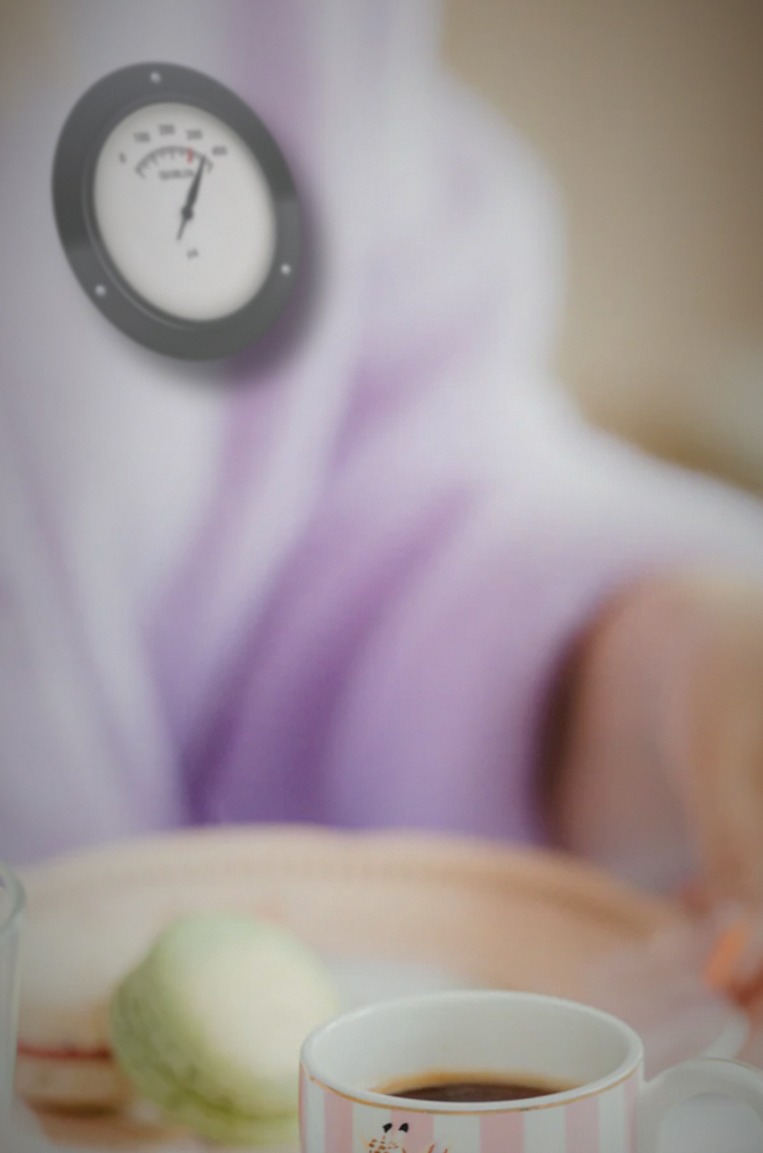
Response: 350; µA
